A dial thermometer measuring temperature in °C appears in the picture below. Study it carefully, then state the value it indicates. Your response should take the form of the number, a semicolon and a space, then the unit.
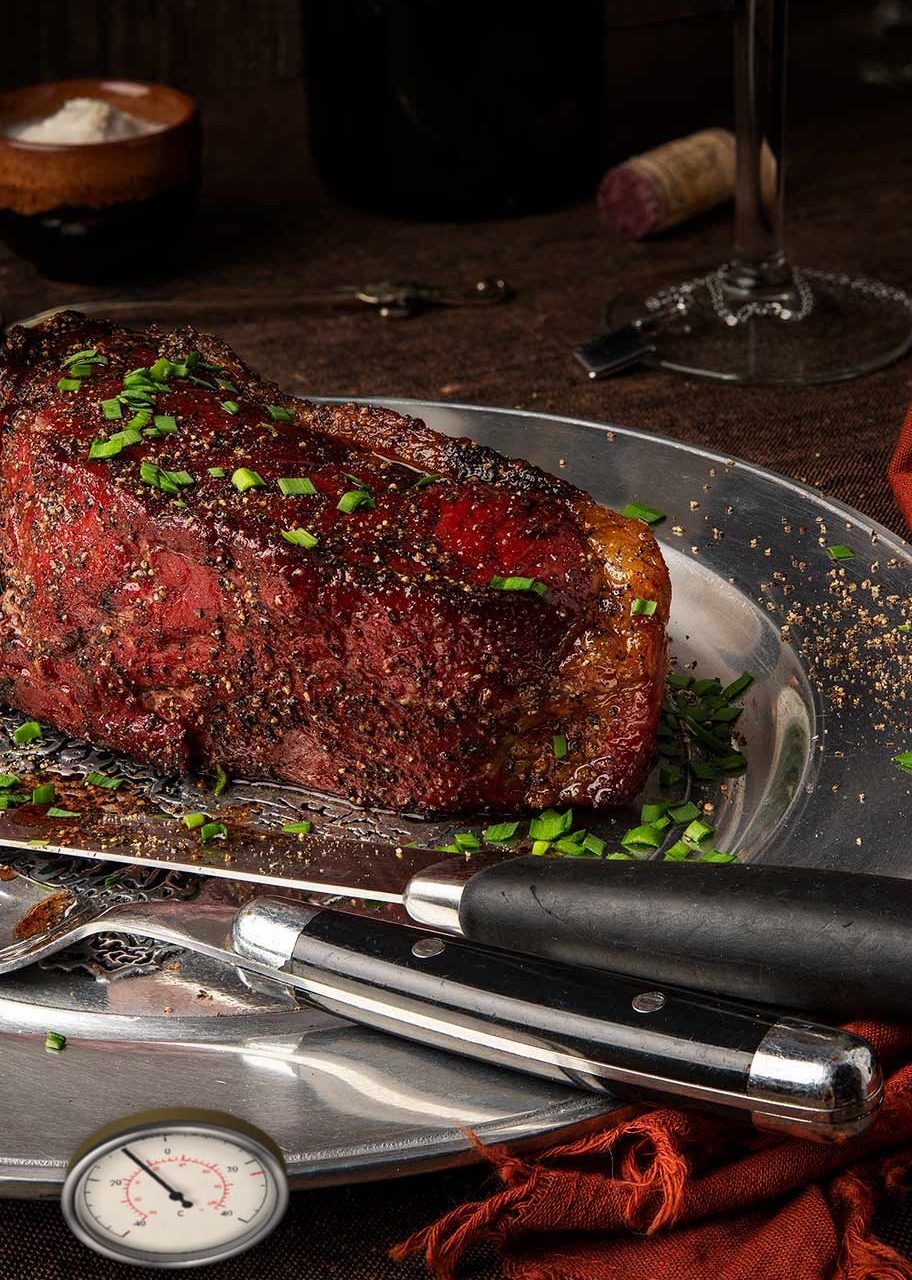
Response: -8; °C
